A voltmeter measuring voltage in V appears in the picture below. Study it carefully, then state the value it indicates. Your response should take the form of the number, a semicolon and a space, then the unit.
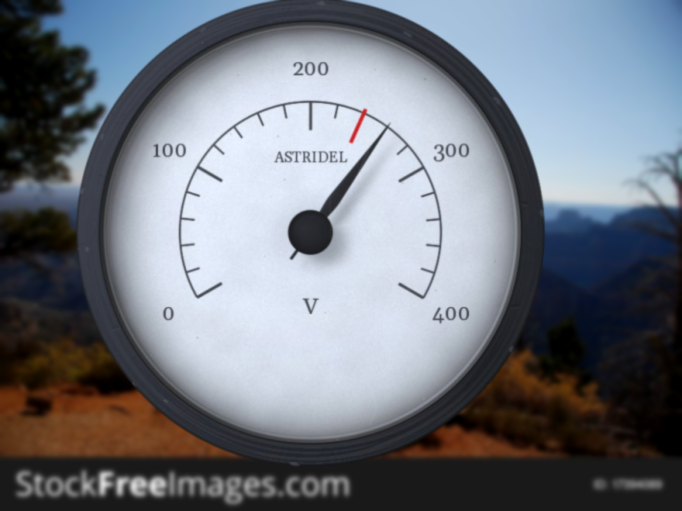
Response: 260; V
